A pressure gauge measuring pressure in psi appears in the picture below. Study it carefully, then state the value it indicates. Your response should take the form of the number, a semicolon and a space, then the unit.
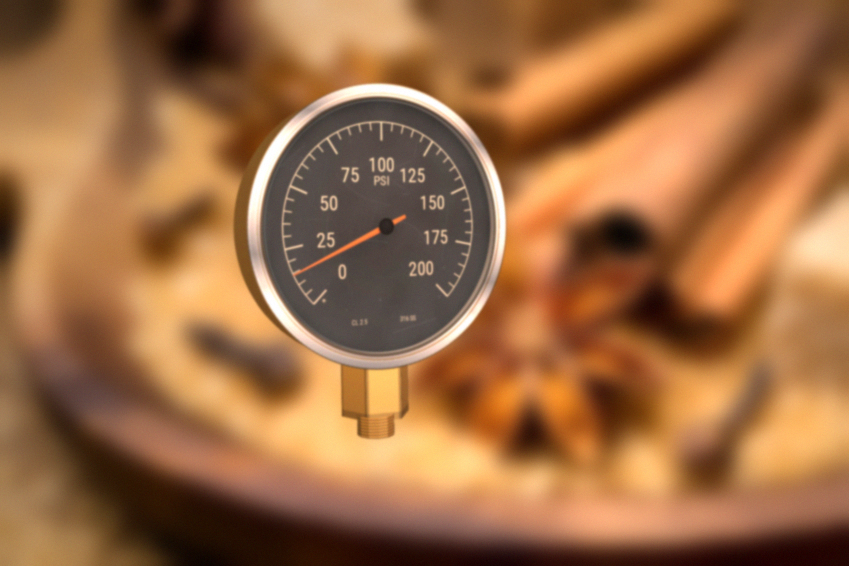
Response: 15; psi
